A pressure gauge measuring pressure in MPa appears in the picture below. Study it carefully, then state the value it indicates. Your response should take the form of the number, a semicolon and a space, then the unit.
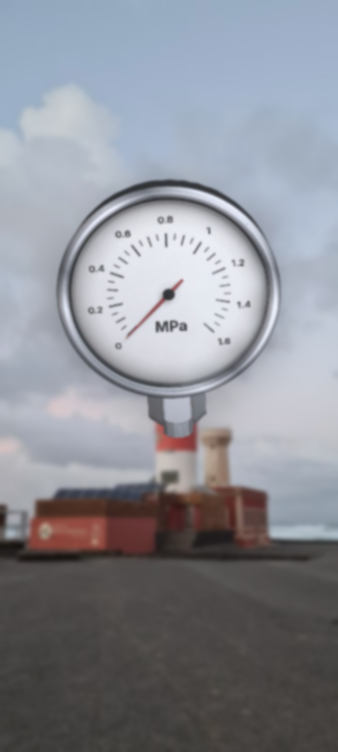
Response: 0; MPa
